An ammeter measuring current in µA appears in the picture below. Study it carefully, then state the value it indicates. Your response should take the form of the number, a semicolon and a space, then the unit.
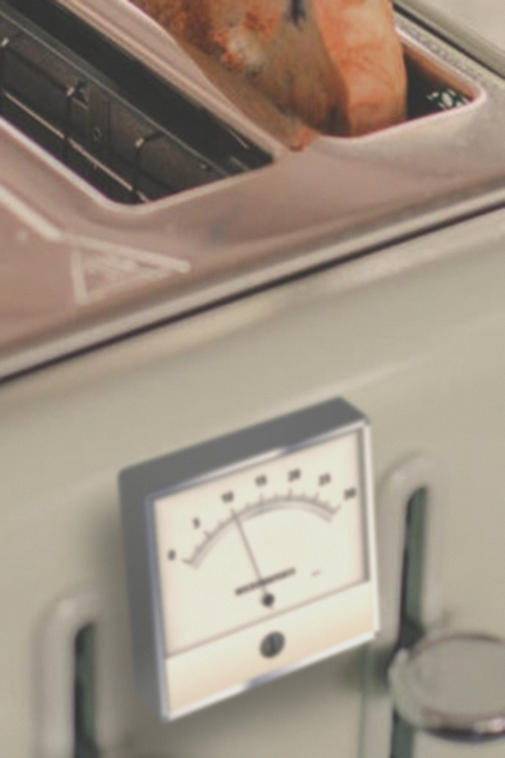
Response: 10; µA
